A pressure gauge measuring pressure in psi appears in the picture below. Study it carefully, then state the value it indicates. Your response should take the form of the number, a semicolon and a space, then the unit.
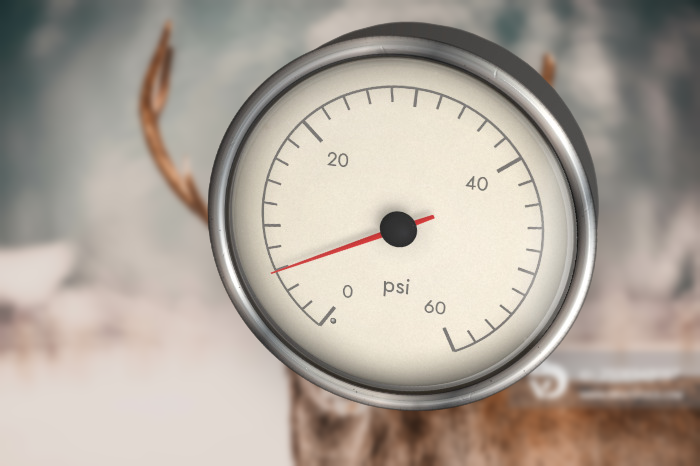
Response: 6; psi
